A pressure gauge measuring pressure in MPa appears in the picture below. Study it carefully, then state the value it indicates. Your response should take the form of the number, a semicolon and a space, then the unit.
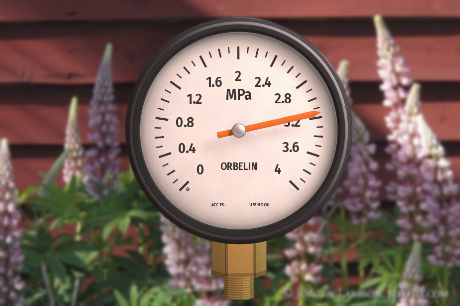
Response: 3.15; MPa
